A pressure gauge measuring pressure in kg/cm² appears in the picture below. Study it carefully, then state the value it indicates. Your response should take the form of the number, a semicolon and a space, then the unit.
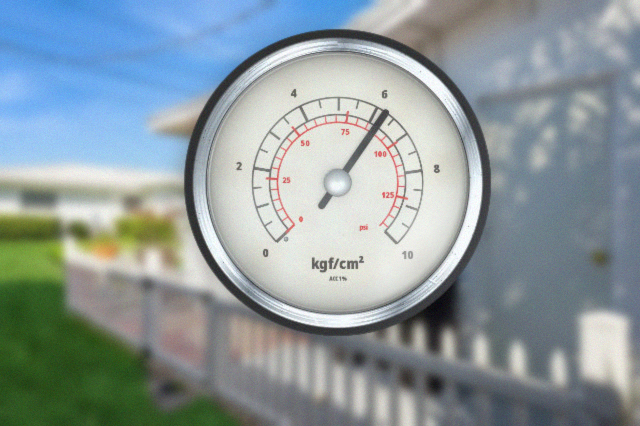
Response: 6.25; kg/cm²
